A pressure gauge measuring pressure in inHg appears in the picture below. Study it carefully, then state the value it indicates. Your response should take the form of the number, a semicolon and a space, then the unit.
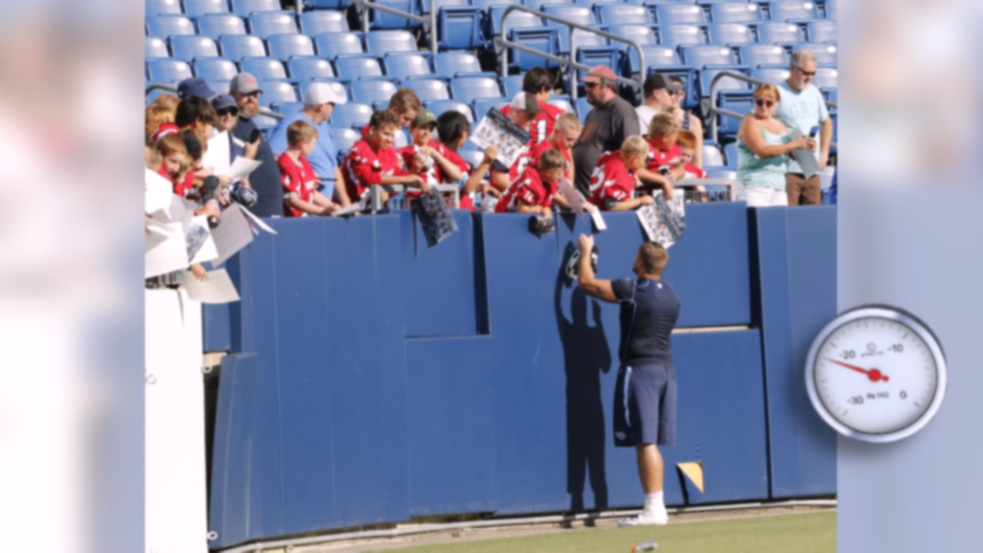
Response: -22; inHg
